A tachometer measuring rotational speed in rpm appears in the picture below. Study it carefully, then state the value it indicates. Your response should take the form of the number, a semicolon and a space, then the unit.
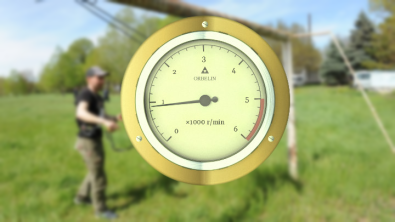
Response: 900; rpm
